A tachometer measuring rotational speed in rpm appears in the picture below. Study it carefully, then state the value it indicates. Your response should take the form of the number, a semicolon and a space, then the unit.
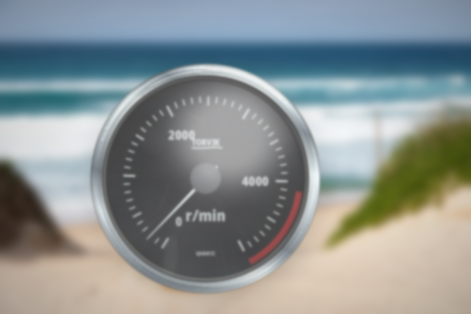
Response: 200; rpm
